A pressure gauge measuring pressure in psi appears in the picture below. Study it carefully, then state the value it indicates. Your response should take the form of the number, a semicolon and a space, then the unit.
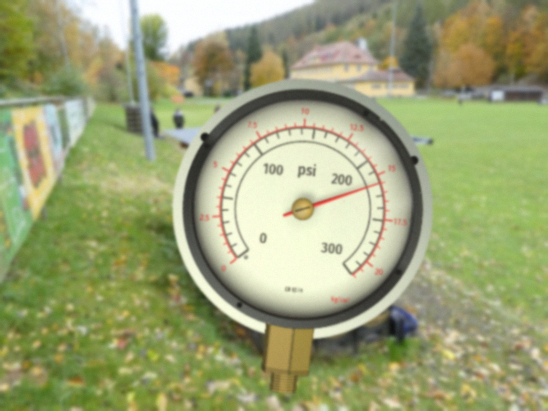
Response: 220; psi
